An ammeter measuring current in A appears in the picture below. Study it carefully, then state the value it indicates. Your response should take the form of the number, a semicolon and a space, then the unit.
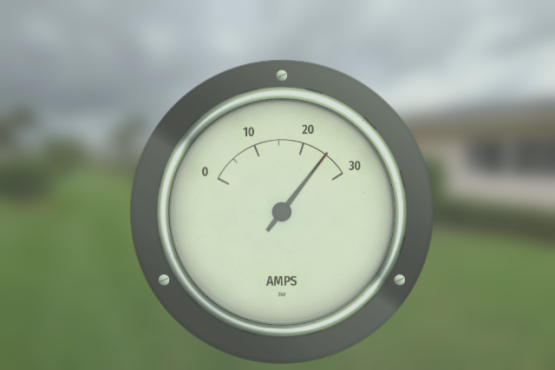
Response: 25; A
